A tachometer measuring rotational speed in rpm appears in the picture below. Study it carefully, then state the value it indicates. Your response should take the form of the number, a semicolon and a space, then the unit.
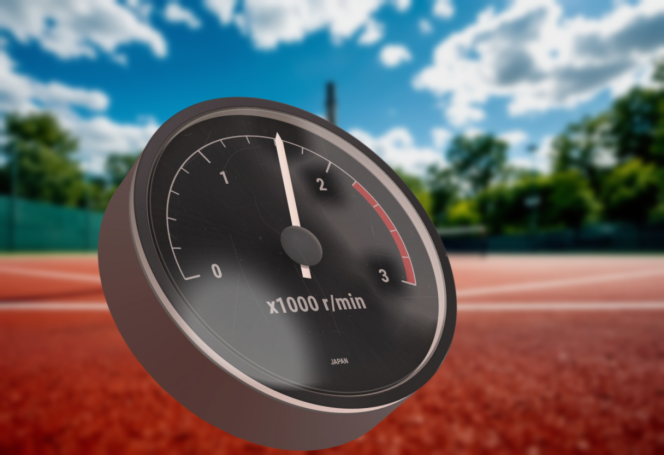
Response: 1600; rpm
